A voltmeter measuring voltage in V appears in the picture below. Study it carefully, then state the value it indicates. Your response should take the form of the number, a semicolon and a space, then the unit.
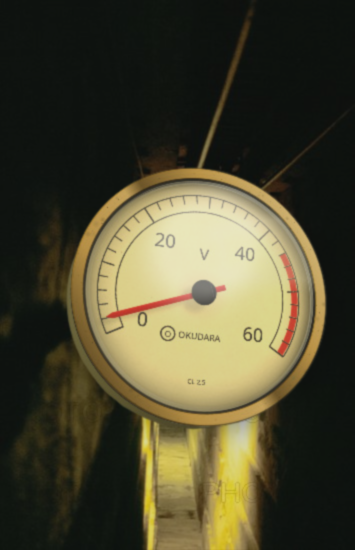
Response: 2; V
